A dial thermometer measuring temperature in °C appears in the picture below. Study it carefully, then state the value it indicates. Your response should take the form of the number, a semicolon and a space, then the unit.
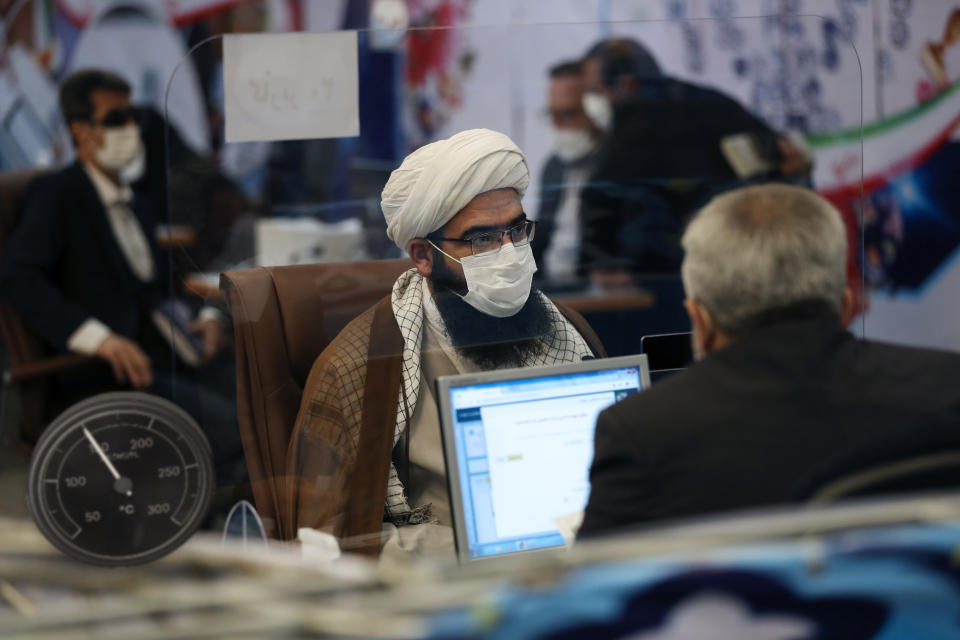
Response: 150; °C
